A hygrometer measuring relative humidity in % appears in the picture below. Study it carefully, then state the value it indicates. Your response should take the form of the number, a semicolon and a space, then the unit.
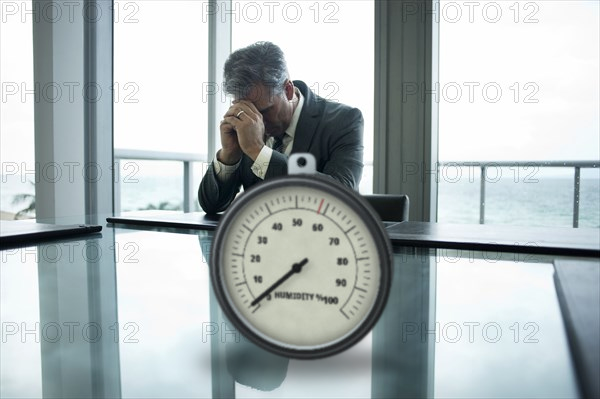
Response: 2; %
